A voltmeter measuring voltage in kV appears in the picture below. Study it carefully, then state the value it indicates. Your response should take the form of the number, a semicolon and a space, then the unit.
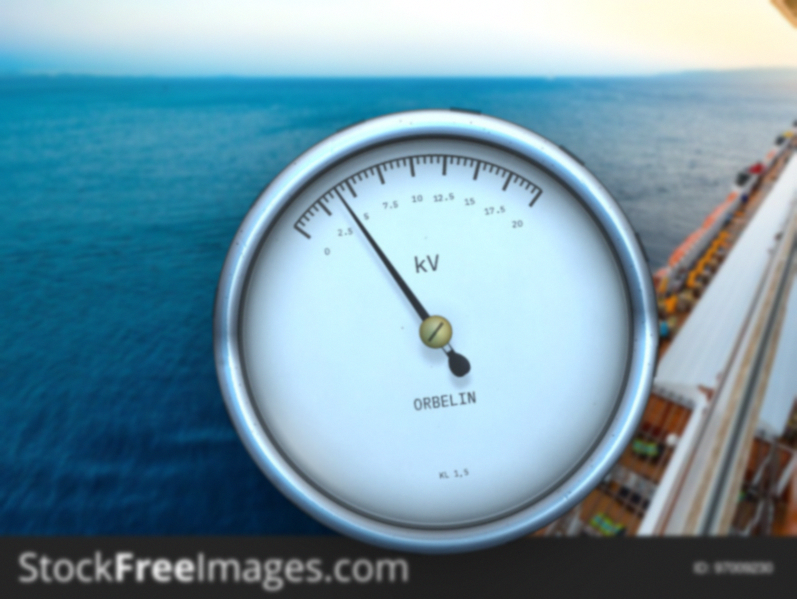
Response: 4; kV
